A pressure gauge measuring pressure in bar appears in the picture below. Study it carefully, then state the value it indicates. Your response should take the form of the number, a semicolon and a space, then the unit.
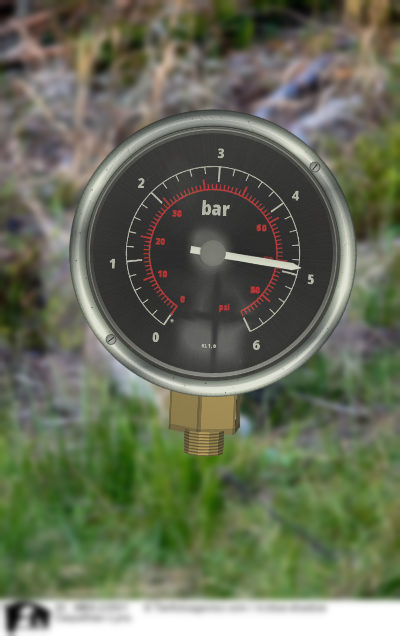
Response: 4.9; bar
